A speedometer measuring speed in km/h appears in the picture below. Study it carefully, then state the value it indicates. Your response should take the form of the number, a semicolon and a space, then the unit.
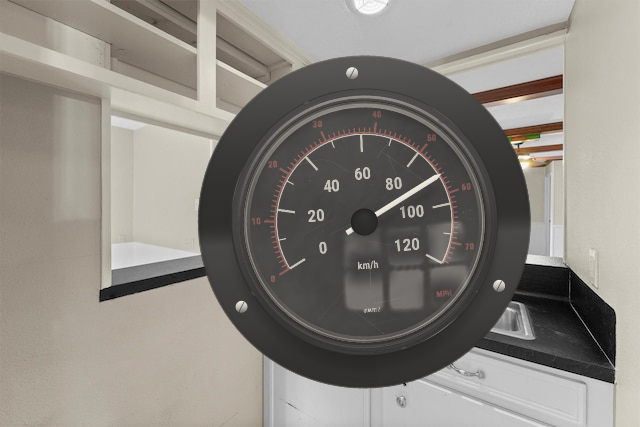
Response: 90; km/h
